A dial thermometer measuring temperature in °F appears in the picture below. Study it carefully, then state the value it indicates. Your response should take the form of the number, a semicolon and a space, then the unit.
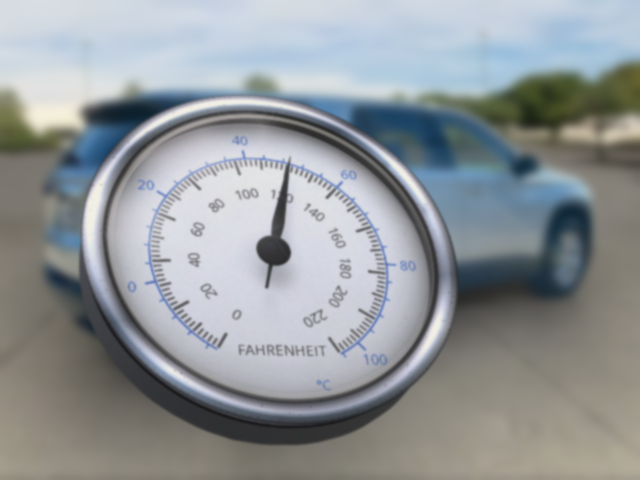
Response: 120; °F
